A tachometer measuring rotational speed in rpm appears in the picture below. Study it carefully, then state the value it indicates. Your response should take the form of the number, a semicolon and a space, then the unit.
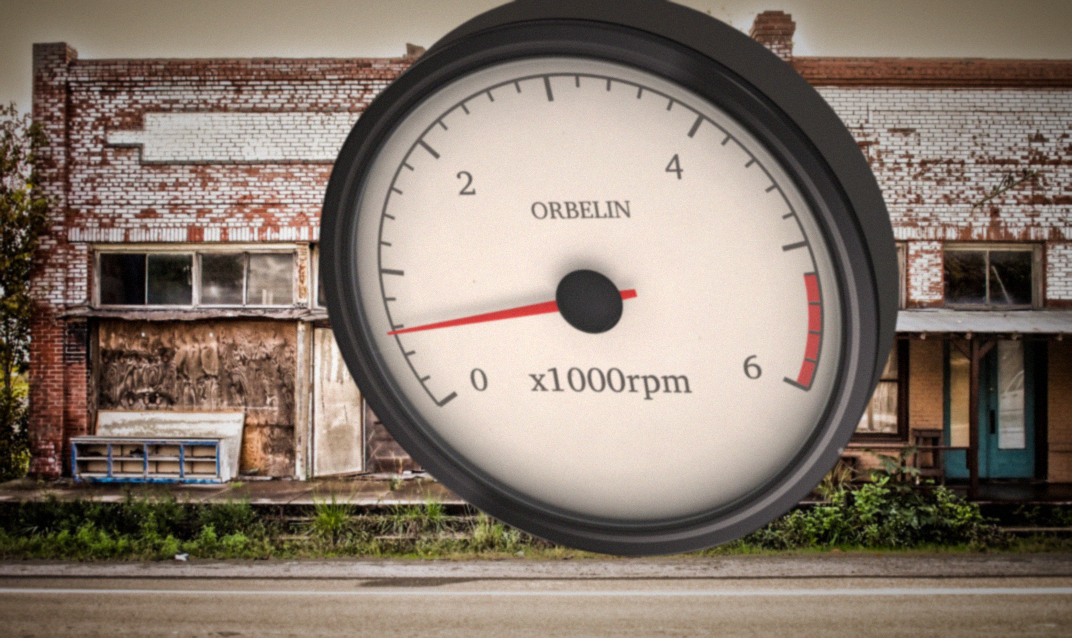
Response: 600; rpm
